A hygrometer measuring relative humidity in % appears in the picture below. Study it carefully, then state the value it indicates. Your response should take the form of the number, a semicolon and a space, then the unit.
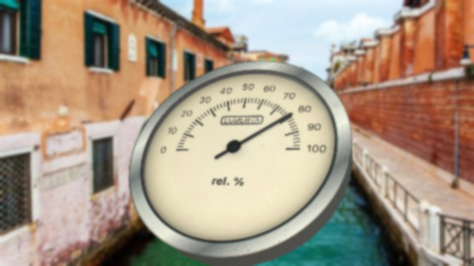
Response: 80; %
